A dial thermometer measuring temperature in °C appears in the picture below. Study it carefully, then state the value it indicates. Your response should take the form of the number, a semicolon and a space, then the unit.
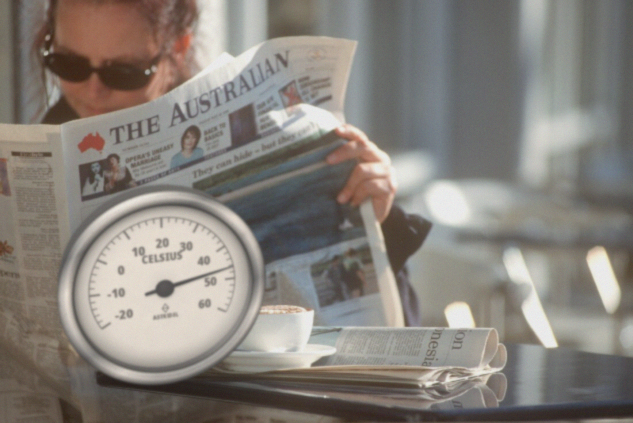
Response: 46; °C
